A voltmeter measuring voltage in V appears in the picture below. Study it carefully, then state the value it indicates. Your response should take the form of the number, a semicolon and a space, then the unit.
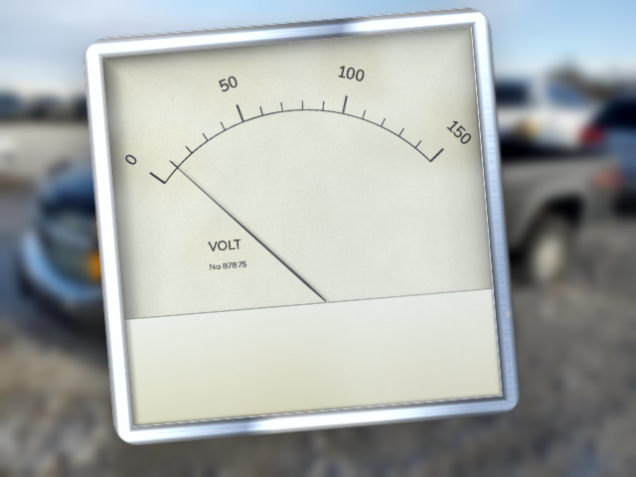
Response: 10; V
